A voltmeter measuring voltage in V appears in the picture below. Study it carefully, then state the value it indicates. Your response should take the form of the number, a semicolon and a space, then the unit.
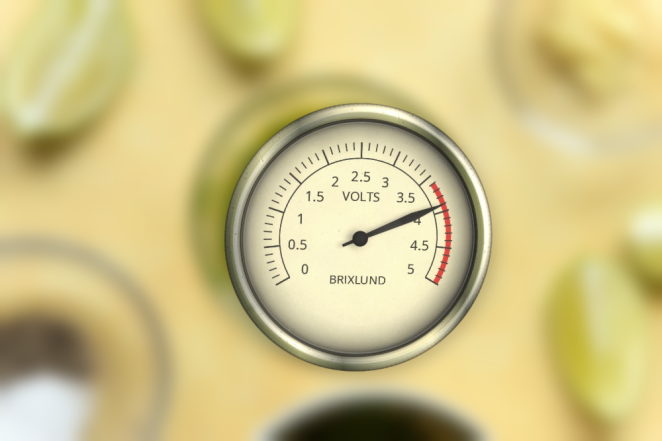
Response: 3.9; V
